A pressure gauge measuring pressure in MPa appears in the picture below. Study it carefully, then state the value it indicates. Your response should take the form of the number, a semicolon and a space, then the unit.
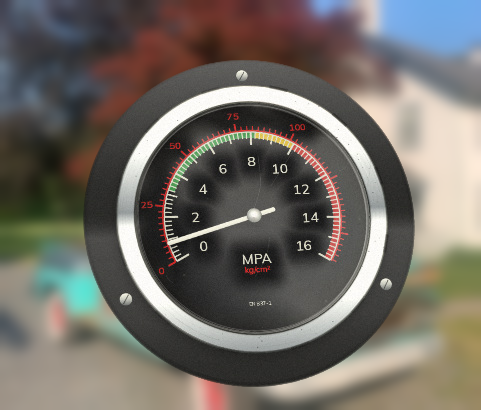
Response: 0.8; MPa
